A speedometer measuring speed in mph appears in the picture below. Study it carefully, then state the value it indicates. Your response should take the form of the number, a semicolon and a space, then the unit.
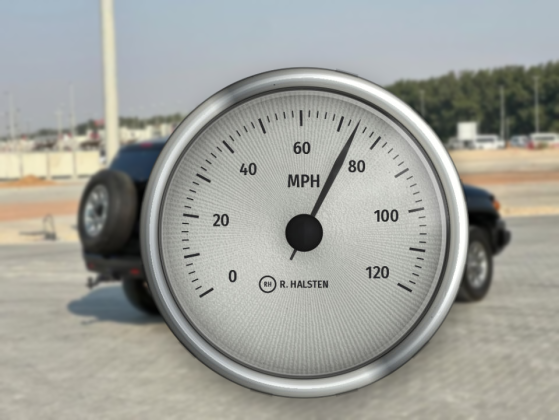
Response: 74; mph
